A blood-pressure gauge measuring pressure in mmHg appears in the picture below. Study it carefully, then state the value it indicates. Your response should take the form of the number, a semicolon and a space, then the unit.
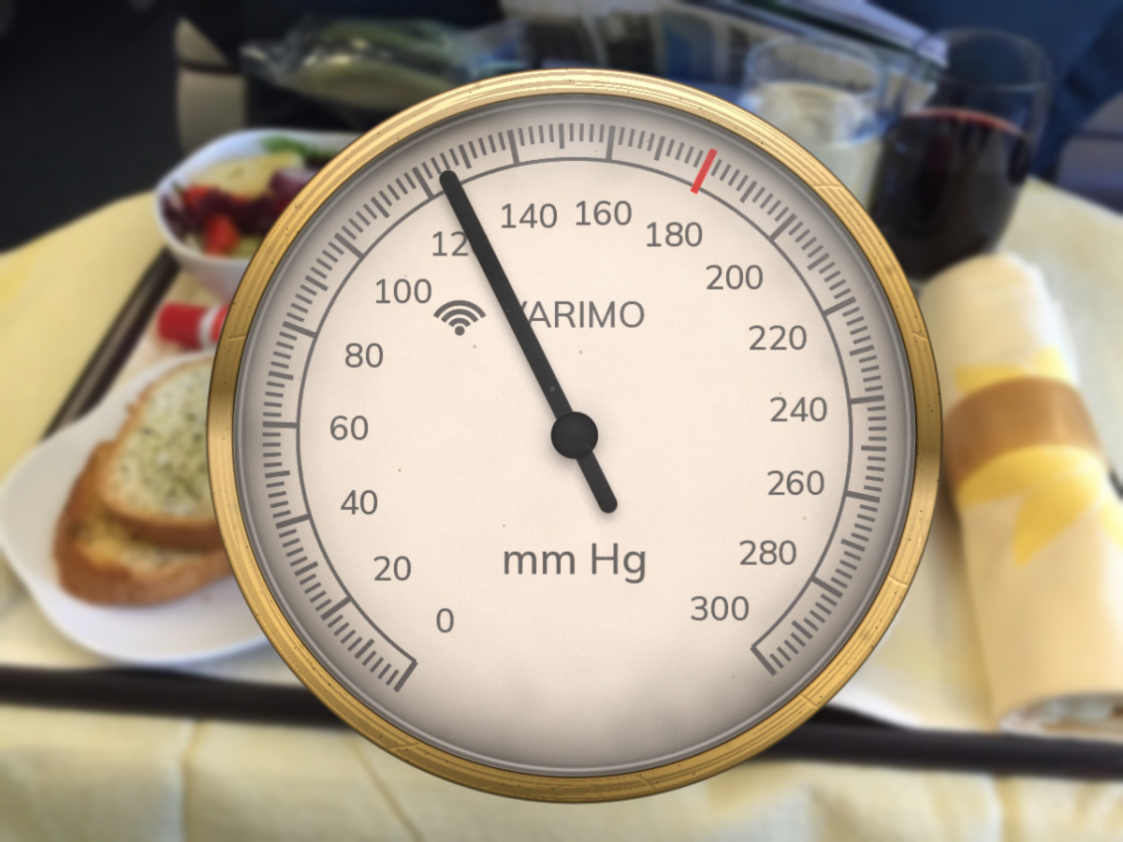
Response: 125; mmHg
